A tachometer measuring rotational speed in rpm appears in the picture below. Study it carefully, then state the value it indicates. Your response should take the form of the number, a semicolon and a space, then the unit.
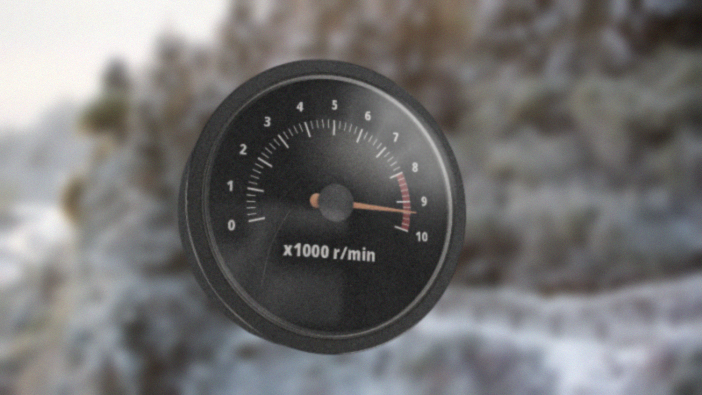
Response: 9400; rpm
